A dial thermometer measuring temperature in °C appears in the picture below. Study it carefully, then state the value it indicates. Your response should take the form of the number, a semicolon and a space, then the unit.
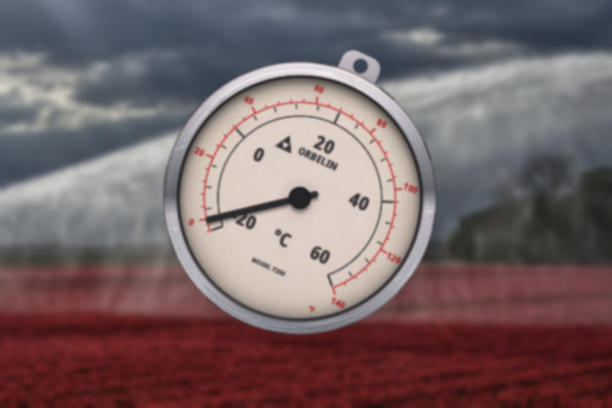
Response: -18; °C
